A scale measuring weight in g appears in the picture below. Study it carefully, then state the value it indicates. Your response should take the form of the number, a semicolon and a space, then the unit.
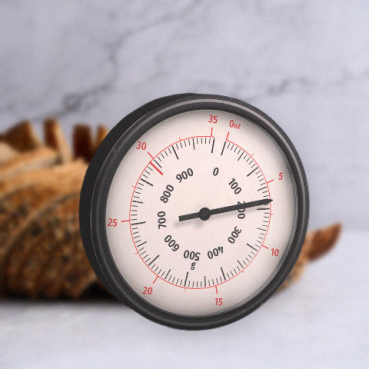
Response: 180; g
